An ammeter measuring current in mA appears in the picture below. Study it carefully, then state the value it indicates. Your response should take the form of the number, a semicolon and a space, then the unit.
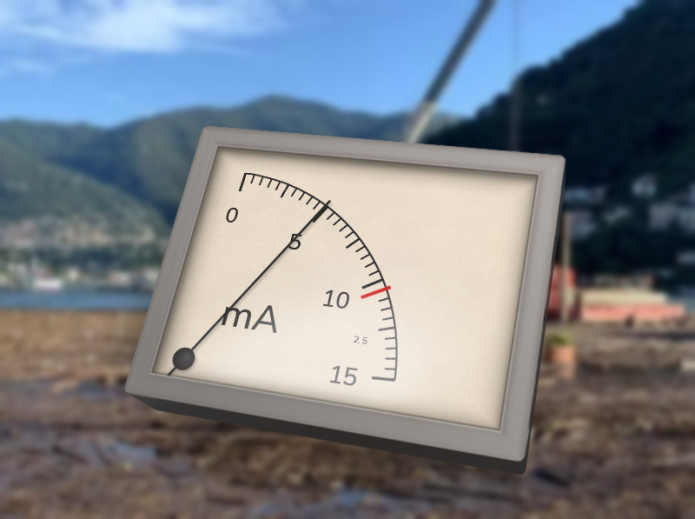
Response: 5; mA
